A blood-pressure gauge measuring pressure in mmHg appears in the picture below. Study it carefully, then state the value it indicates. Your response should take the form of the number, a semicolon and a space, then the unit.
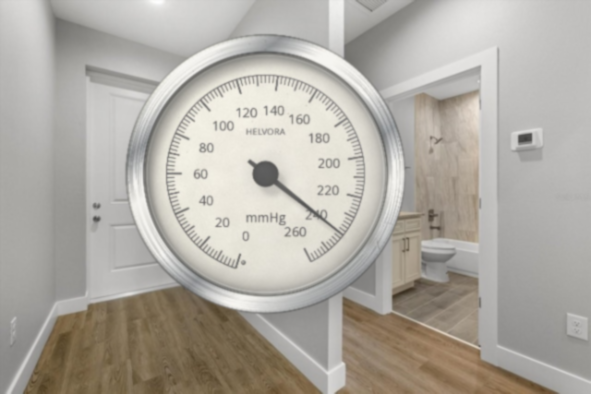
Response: 240; mmHg
